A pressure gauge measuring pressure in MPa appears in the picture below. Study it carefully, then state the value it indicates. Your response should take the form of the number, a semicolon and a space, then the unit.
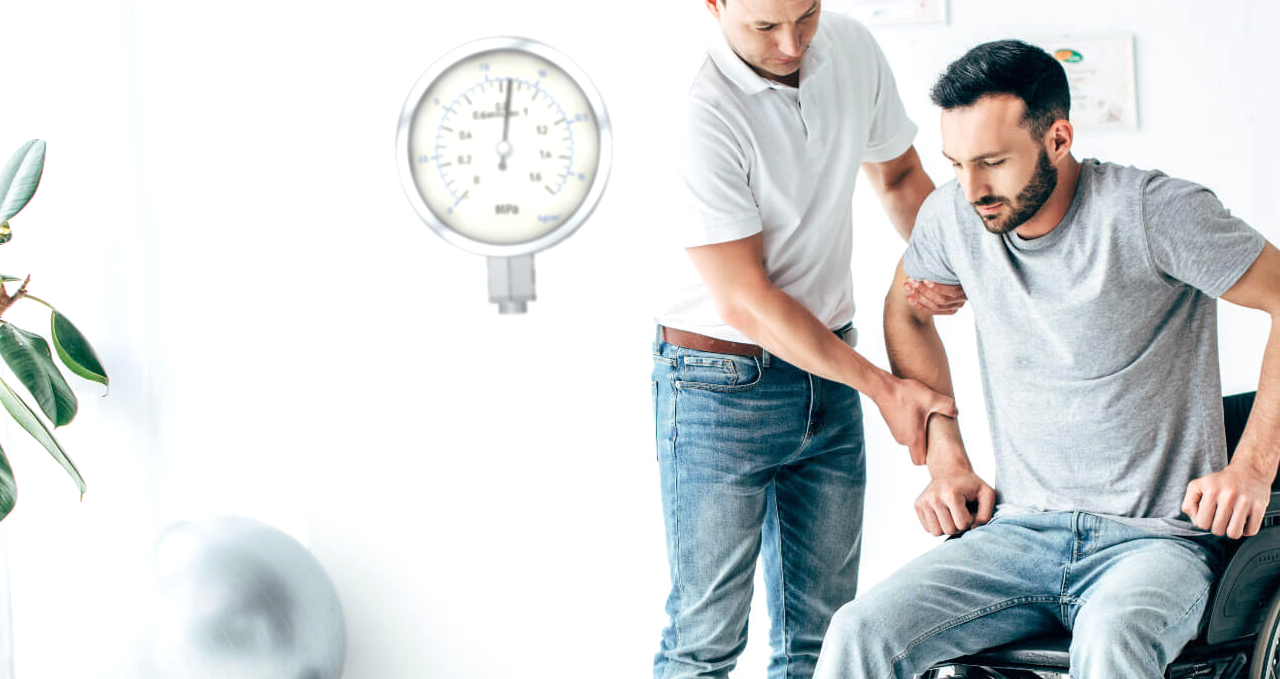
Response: 0.85; MPa
